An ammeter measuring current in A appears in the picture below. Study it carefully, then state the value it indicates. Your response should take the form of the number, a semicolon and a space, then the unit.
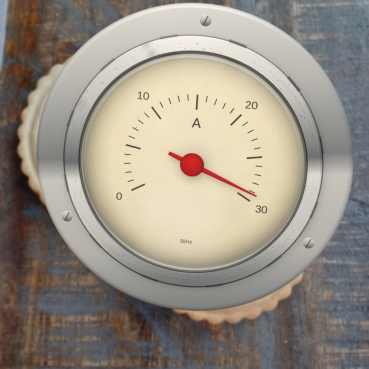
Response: 29; A
